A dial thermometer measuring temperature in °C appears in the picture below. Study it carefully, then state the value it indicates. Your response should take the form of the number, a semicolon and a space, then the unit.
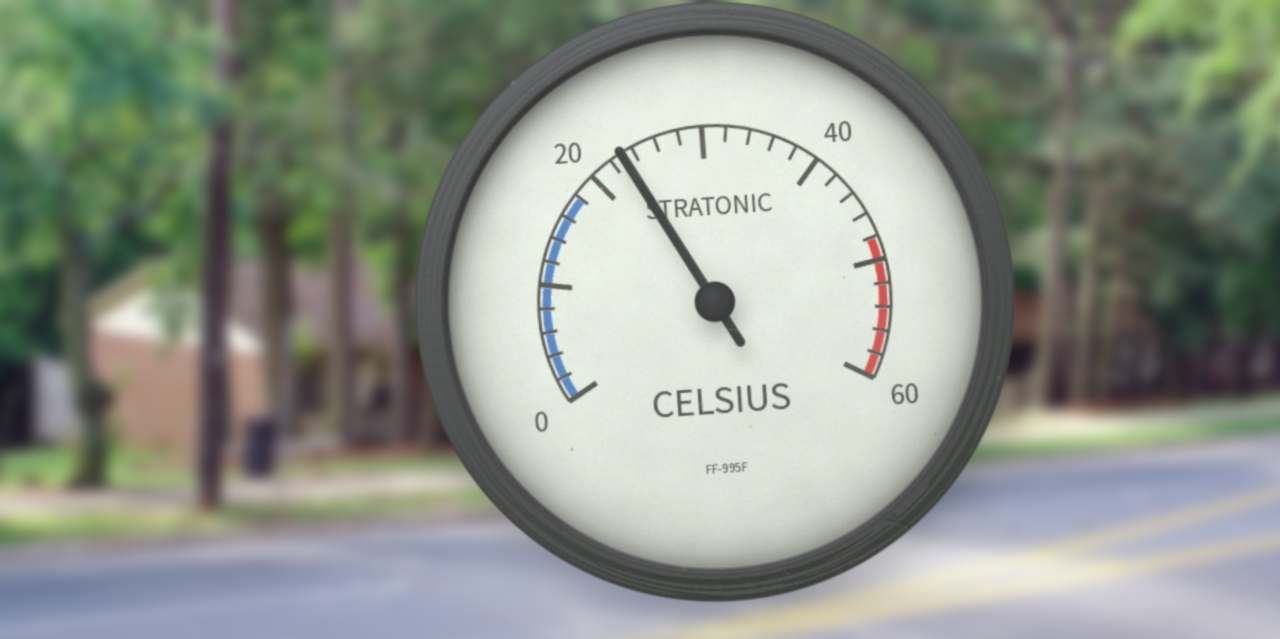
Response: 23; °C
